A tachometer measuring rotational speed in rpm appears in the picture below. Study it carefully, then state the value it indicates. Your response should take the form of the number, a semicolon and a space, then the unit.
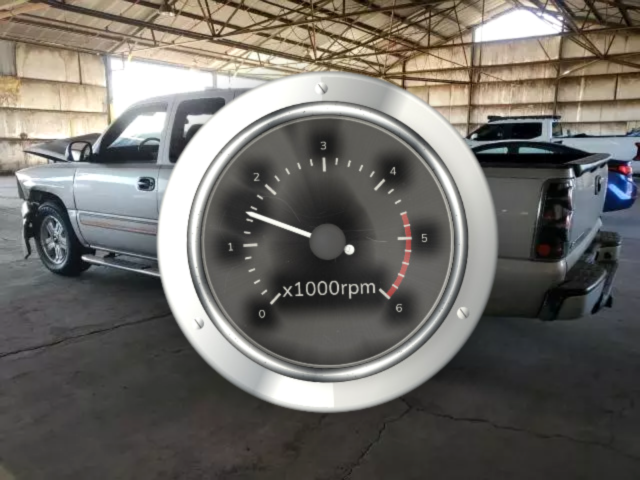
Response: 1500; rpm
